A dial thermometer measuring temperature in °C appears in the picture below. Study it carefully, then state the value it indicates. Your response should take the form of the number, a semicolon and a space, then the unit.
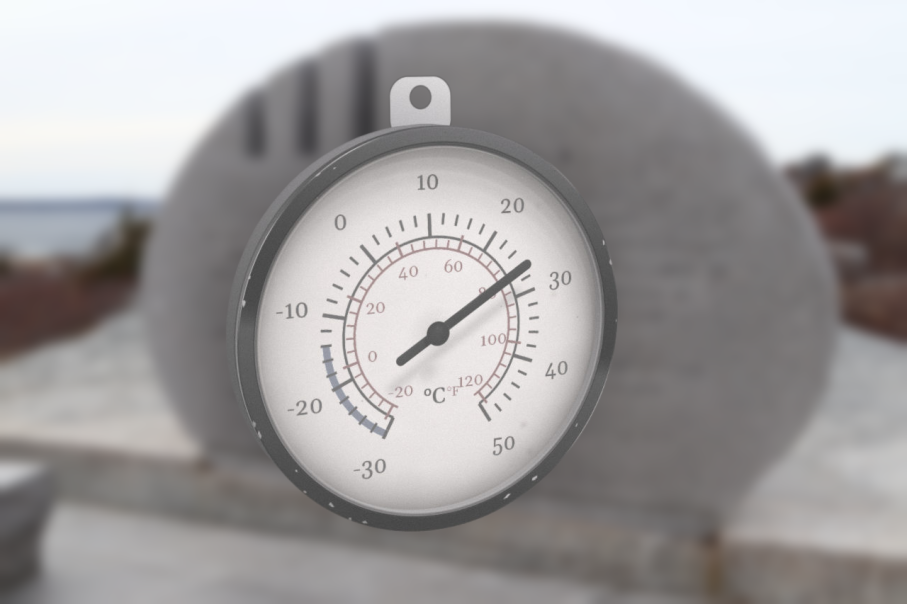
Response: 26; °C
